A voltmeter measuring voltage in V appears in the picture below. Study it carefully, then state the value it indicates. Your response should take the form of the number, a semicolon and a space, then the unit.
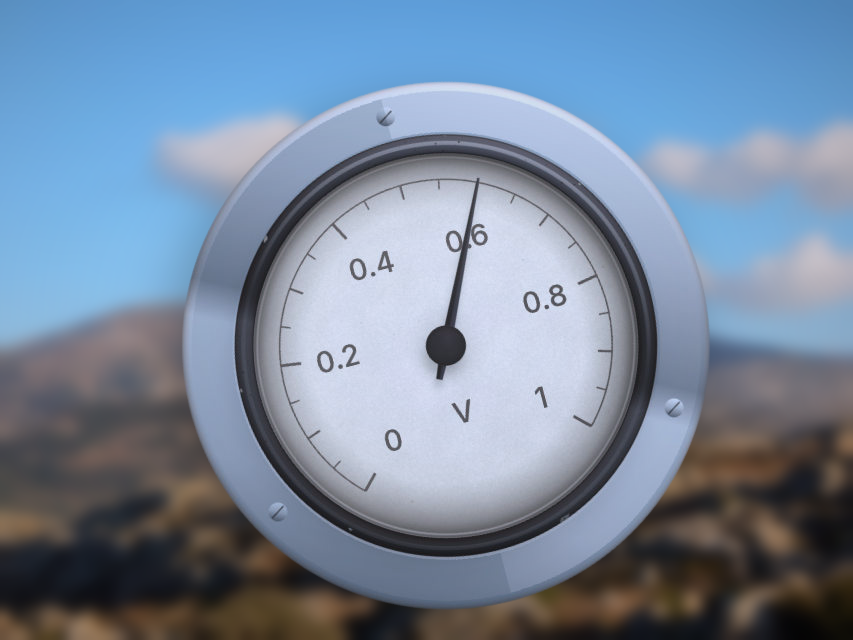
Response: 0.6; V
